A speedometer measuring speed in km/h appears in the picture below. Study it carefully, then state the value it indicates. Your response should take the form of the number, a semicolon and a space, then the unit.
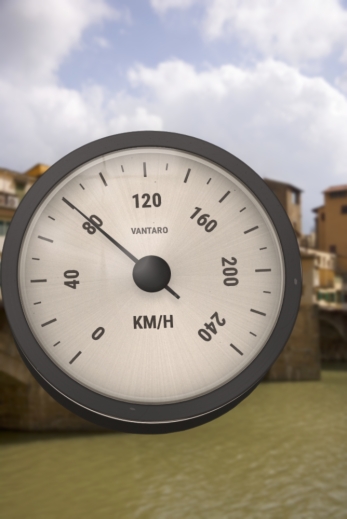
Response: 80; km/h
